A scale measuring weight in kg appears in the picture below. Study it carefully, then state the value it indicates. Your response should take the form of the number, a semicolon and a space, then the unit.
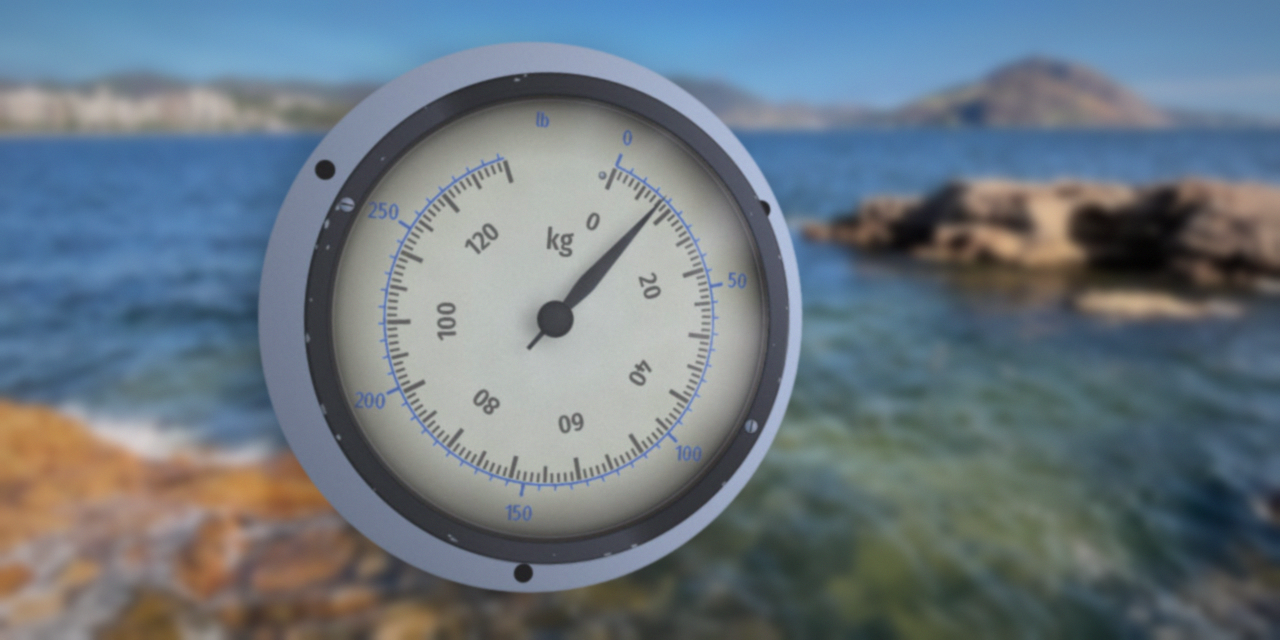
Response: 8; kg
